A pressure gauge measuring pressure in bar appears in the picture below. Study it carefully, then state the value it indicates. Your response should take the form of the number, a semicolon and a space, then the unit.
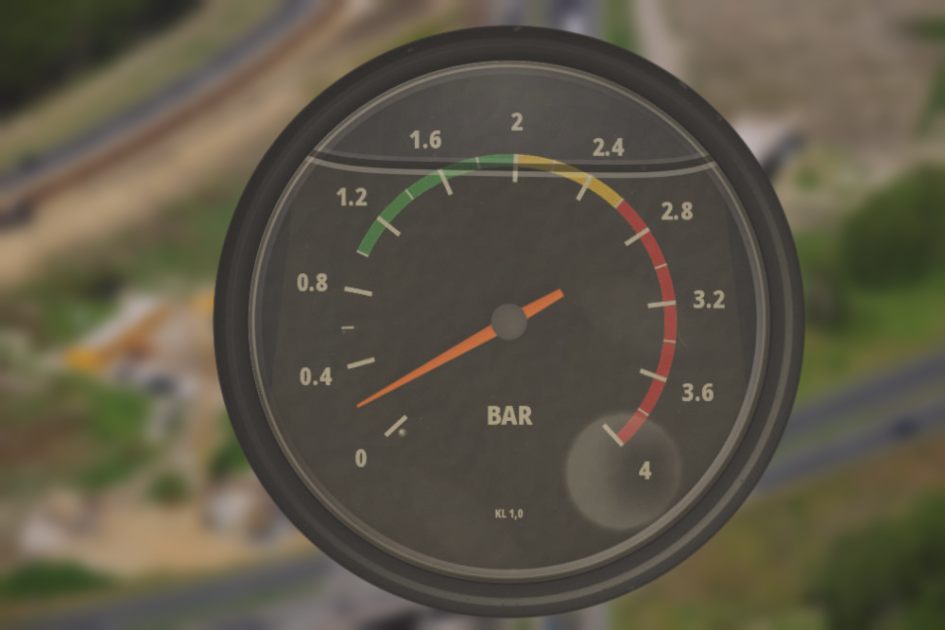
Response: 0.2; bar
